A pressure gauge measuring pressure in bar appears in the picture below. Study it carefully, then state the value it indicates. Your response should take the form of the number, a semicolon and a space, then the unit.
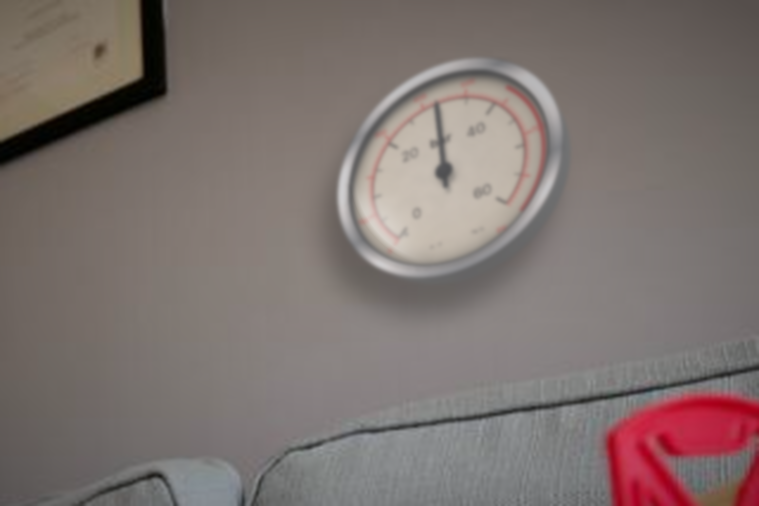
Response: 30; bar
